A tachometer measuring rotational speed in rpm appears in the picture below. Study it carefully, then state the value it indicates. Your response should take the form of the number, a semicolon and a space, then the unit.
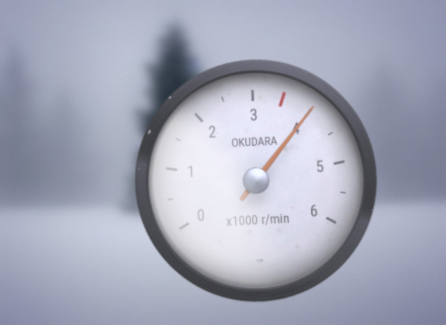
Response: 4000; rpm
